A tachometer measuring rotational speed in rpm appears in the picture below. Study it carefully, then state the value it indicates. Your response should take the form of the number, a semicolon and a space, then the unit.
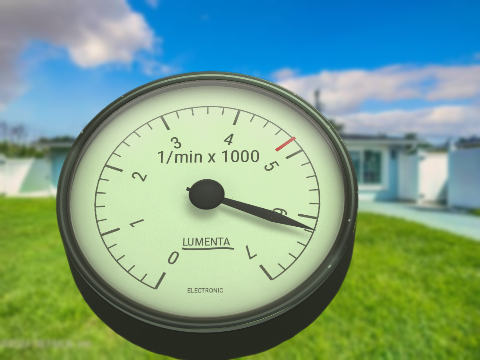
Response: 6200; rpm
